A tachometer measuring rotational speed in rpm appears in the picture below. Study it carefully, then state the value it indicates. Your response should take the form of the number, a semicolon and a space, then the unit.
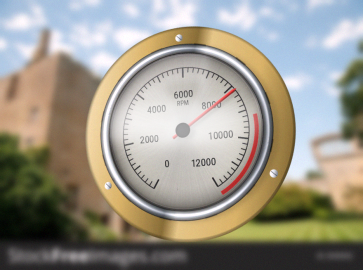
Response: 8200; rpm
